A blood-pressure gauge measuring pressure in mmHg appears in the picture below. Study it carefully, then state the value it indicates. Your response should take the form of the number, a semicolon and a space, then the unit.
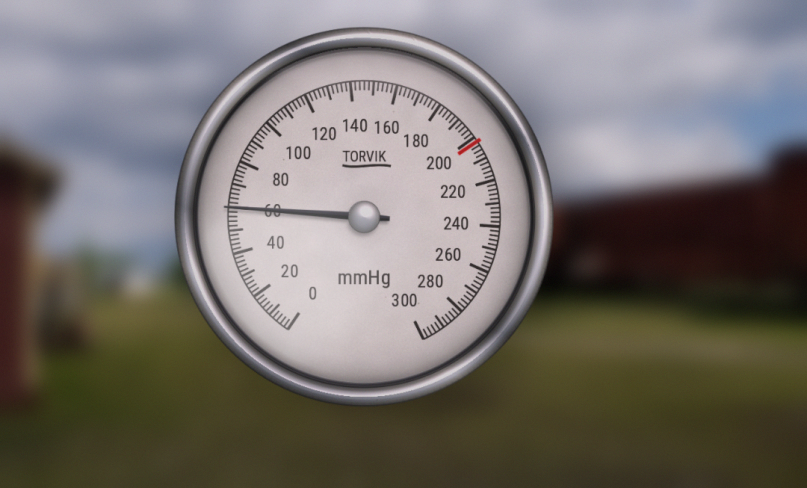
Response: 60; mmHg
